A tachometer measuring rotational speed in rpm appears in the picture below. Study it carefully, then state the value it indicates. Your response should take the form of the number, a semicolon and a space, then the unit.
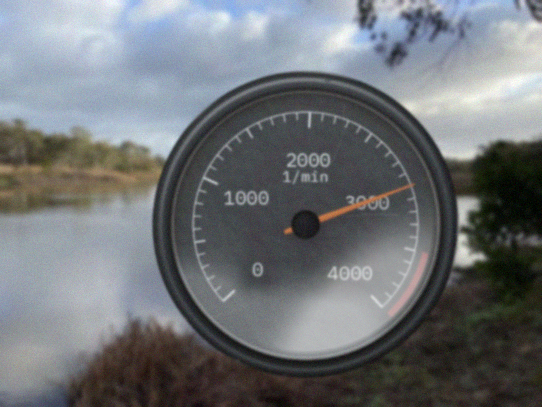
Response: 3000; rpm
